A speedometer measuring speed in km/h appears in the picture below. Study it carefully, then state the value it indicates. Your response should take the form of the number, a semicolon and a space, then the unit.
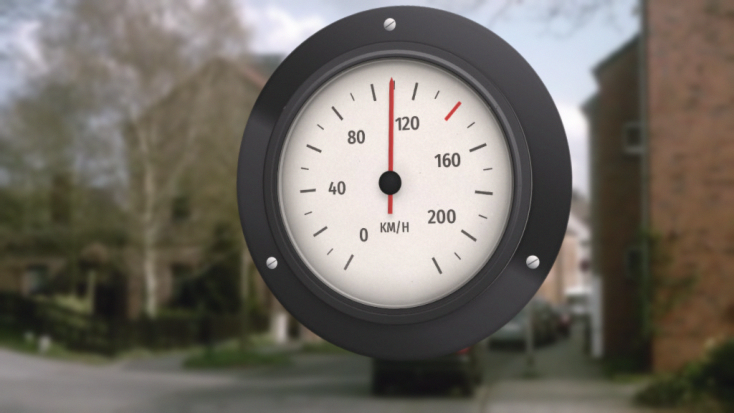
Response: 110; km/h
